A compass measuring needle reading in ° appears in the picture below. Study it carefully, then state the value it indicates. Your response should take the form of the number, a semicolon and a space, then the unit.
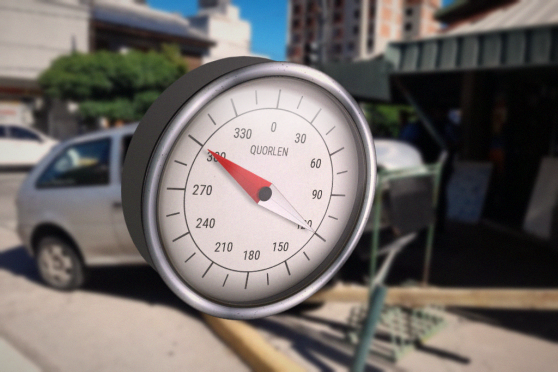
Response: 300; °
